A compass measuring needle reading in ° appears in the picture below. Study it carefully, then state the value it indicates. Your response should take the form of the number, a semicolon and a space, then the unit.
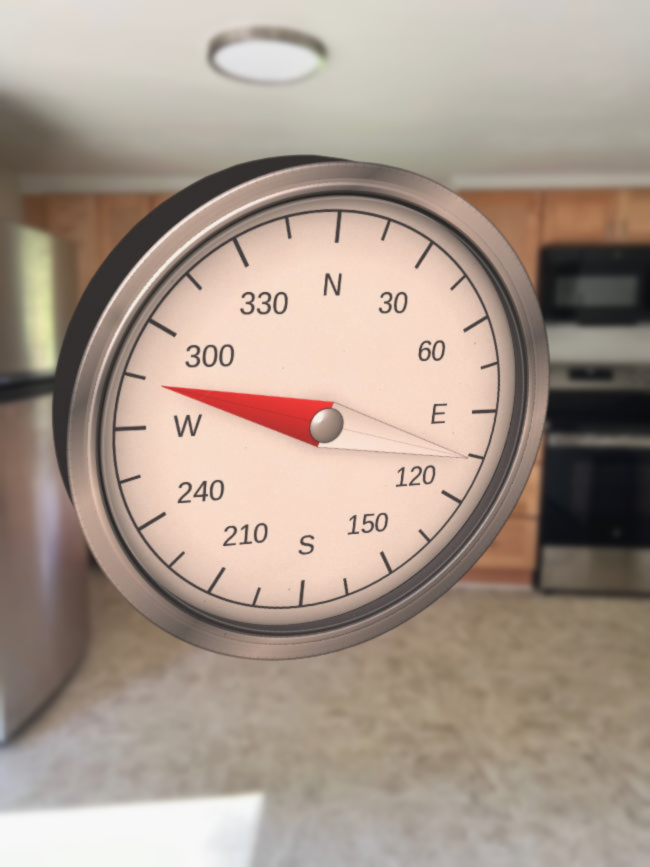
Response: 285; °
